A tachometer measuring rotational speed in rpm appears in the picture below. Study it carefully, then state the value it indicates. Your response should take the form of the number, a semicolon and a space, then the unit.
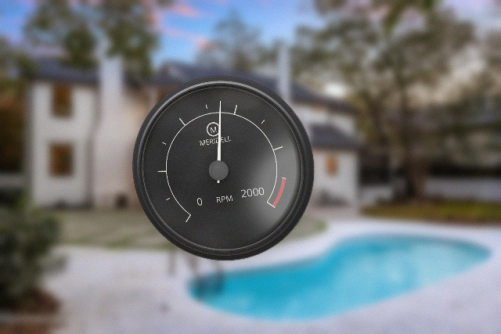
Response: 1100; rpm
